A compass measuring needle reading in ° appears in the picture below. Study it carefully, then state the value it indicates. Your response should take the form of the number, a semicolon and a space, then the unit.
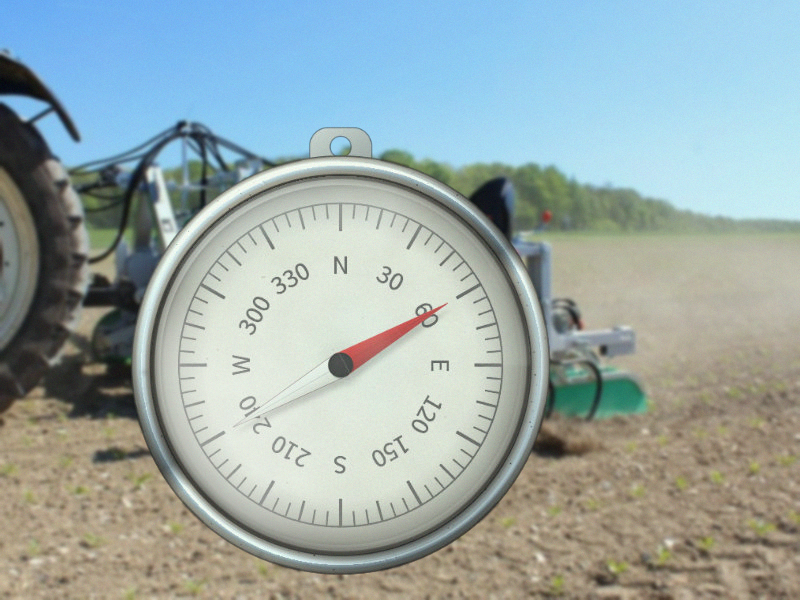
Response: 60; °
